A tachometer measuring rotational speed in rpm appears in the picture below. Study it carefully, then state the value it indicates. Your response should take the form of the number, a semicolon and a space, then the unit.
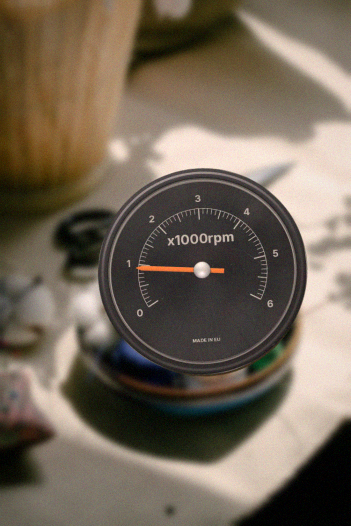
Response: 900; rpm
